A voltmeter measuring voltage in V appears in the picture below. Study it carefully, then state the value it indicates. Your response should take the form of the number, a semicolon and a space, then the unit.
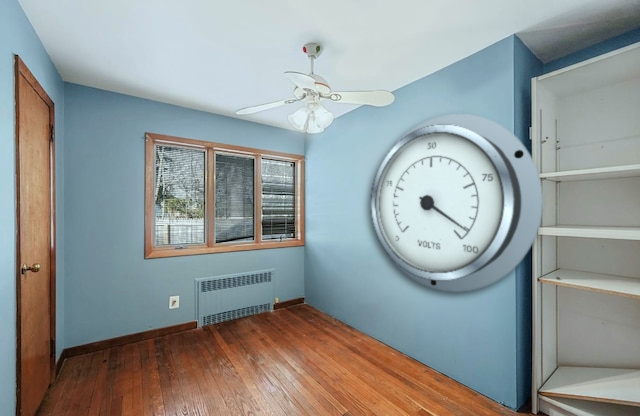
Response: 95; V
